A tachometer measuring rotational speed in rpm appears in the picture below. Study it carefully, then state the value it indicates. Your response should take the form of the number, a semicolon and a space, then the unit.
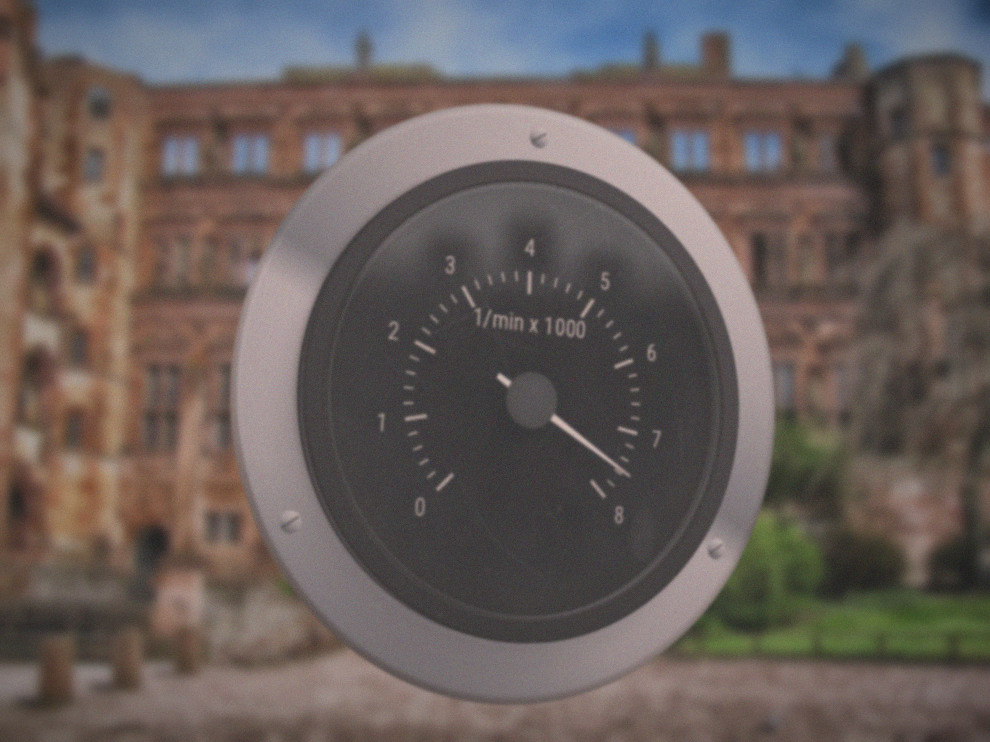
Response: 7600; rpm
